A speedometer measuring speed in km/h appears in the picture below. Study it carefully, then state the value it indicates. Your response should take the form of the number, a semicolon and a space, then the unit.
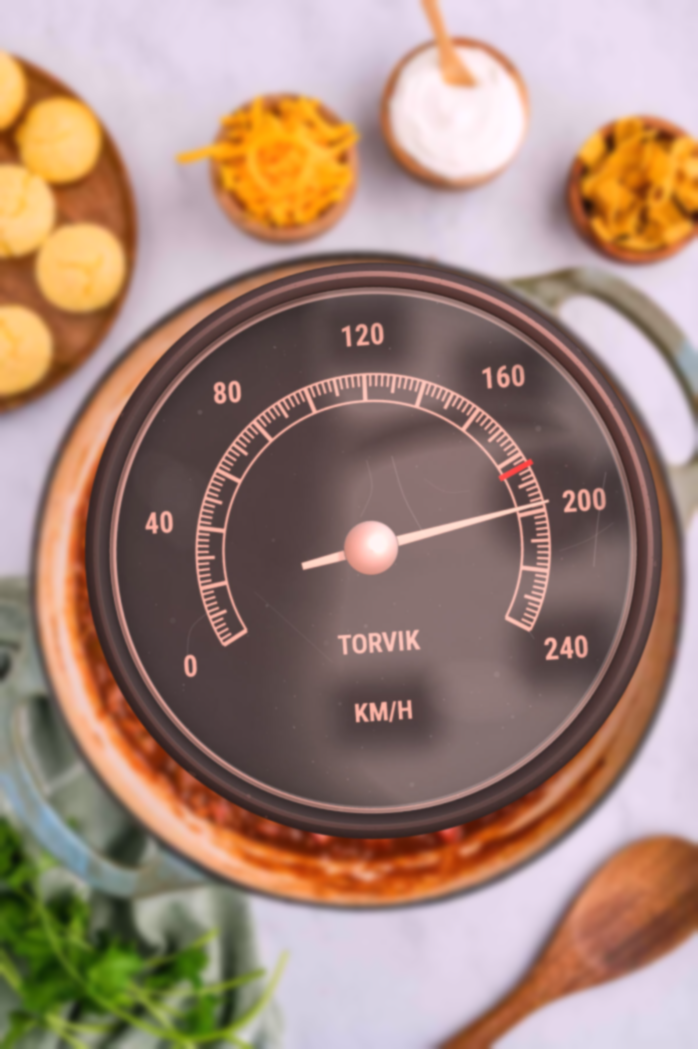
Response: 198; km/h
